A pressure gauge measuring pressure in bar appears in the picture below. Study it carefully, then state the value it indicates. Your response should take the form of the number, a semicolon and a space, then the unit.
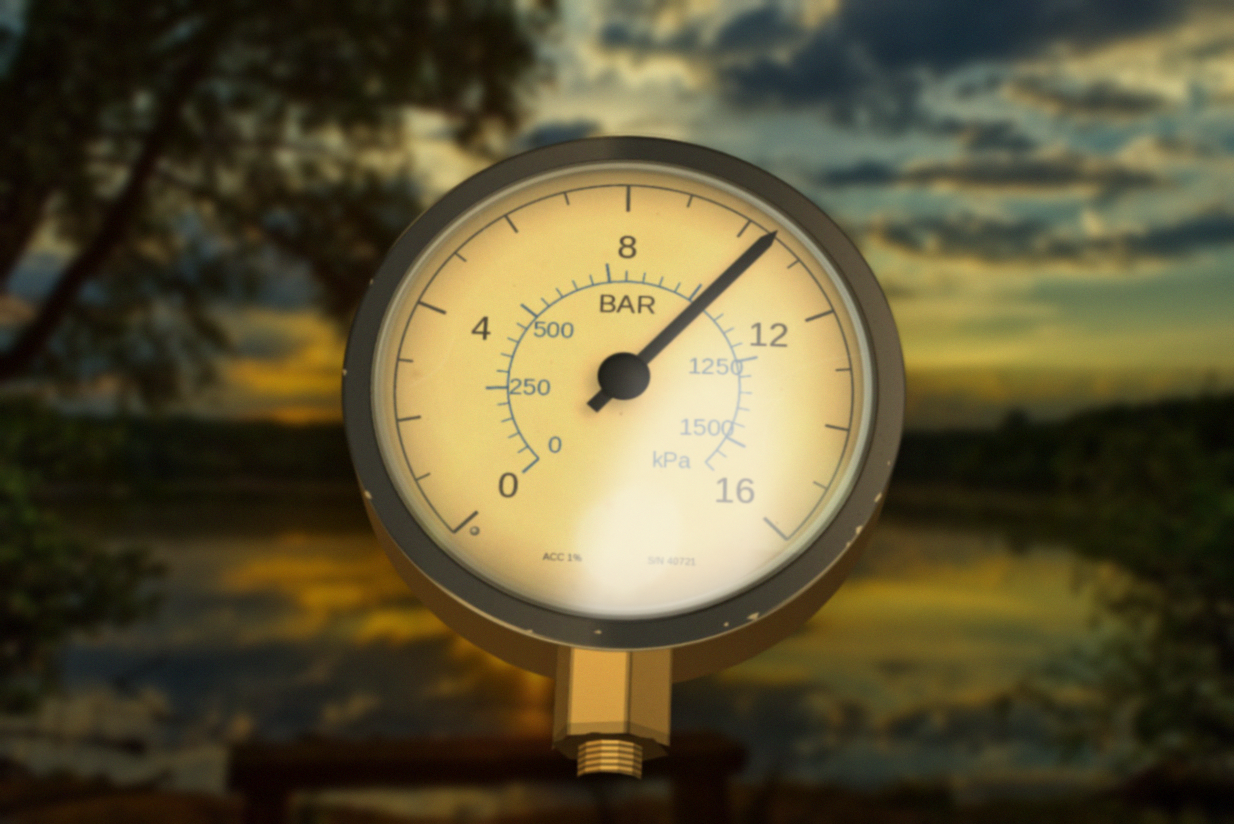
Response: 10.5; bar
